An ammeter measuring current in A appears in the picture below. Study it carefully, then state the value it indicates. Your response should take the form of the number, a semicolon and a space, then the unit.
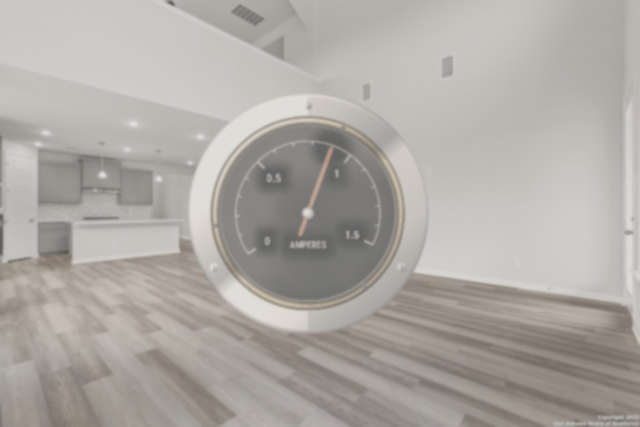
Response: 0.9; A
